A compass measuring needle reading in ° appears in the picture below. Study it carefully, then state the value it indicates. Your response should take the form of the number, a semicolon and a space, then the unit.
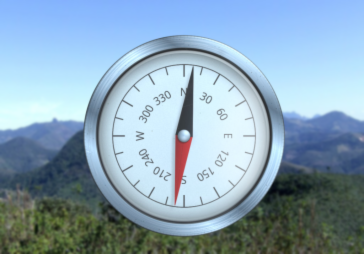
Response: 187.5; °
